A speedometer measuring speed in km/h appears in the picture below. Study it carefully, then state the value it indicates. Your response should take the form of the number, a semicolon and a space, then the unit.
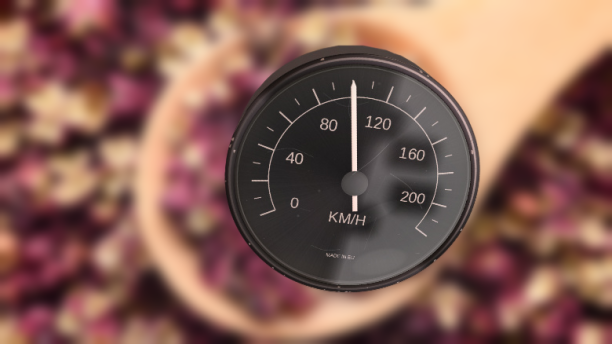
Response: 100; km/h
